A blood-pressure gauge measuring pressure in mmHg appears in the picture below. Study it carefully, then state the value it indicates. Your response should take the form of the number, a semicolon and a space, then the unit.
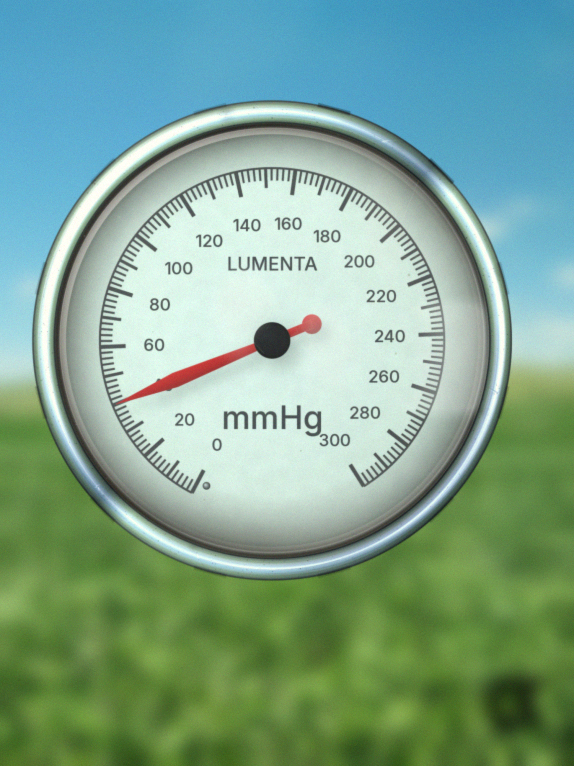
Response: 40; mmHg
